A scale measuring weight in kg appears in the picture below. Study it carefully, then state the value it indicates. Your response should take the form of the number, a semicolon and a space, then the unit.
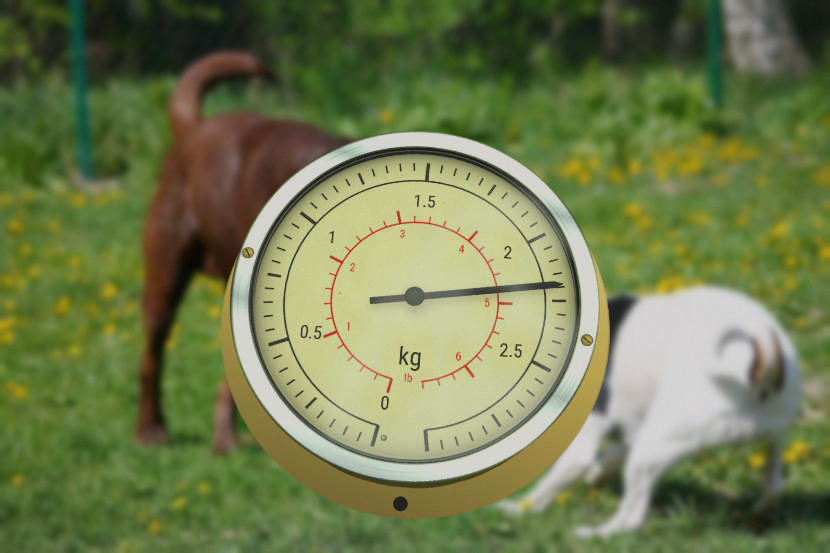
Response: 2.2; kg
